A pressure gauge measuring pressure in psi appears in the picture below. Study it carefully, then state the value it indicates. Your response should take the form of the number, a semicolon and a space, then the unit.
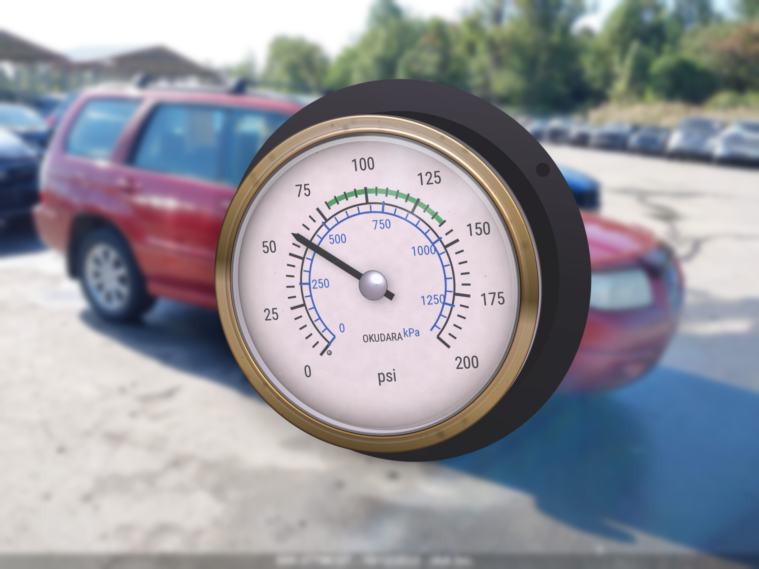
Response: 60; psi
